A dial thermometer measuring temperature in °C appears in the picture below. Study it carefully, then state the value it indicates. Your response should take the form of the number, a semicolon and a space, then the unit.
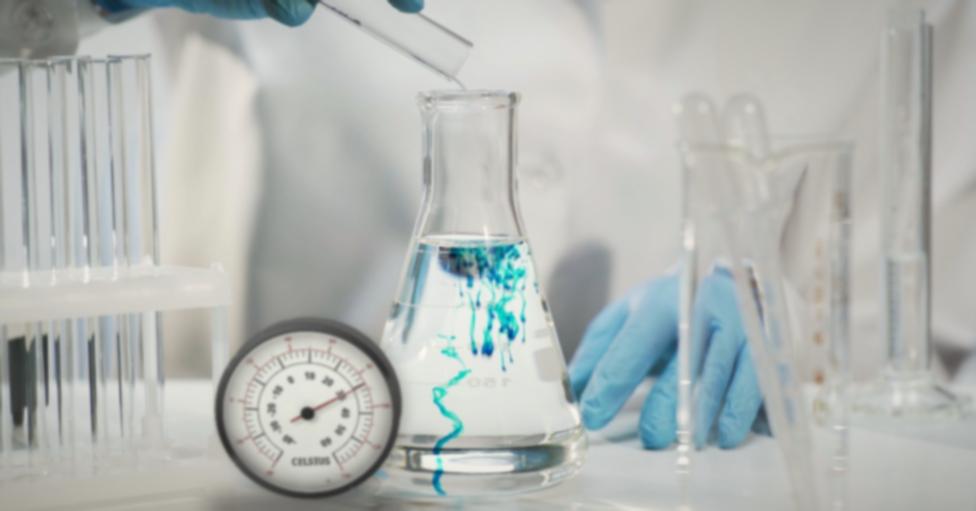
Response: 30; °C
